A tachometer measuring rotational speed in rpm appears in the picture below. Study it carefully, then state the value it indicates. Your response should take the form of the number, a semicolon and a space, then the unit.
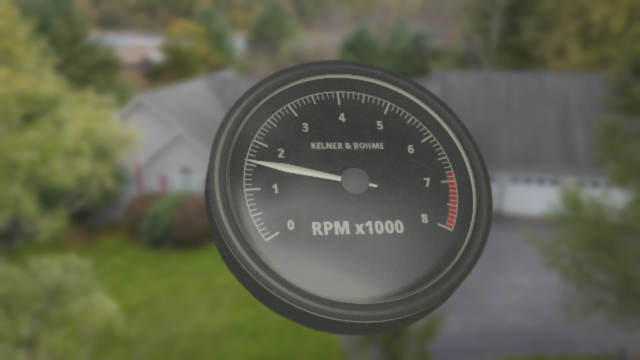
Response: 1500; rpm
